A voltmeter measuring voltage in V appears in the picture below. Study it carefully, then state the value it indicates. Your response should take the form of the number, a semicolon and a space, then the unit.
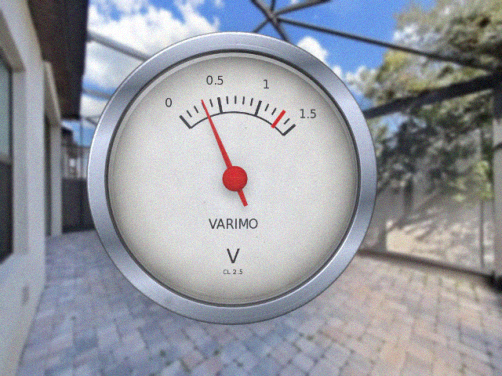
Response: 0.3; V
